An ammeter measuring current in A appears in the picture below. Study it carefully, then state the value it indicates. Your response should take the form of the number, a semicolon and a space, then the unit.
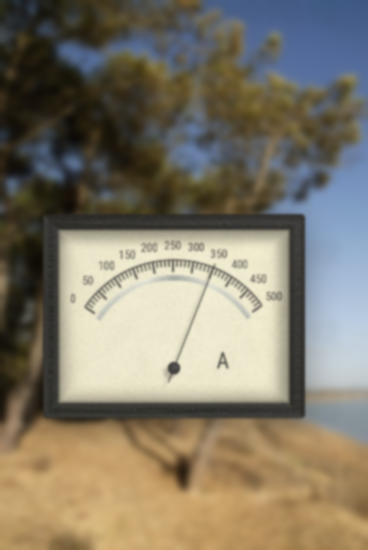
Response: 350; A
